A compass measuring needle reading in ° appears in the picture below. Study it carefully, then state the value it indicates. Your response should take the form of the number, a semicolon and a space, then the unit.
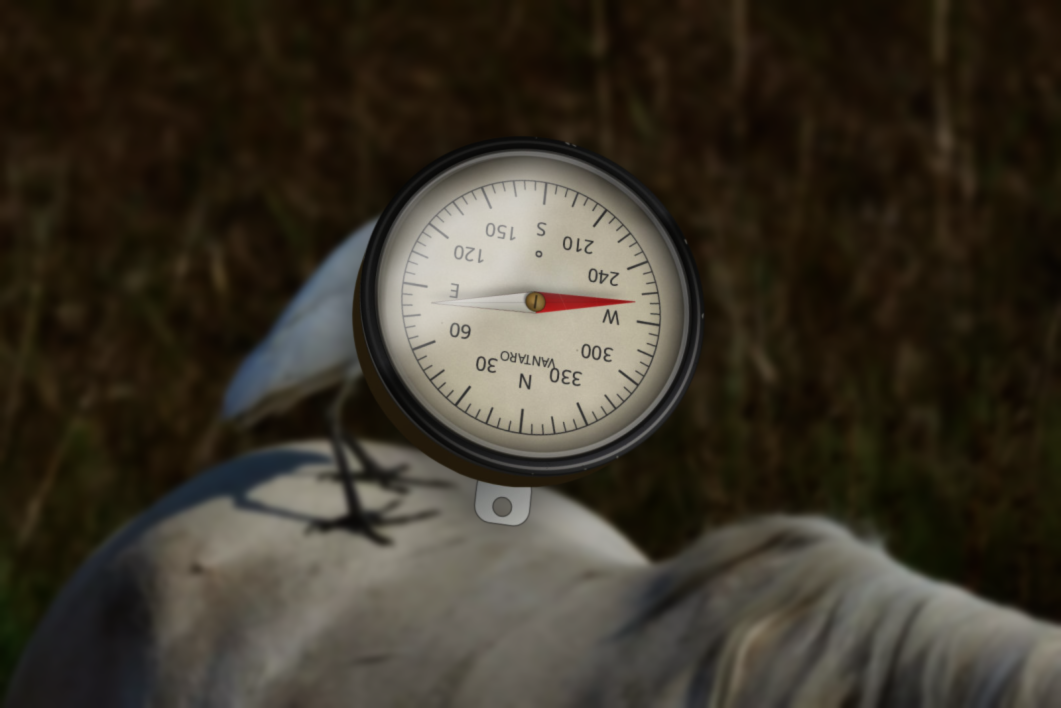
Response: 260; °
